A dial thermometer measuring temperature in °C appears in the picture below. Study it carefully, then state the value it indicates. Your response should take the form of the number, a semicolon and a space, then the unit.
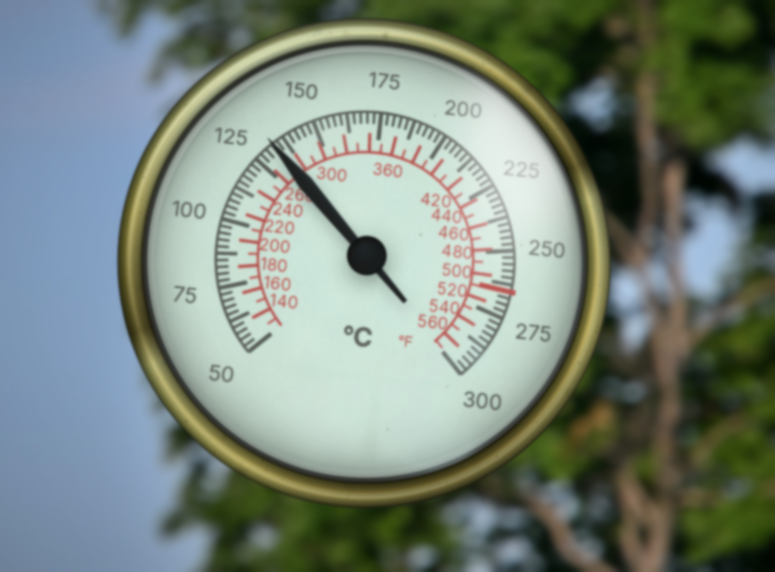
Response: 132.5; °C
